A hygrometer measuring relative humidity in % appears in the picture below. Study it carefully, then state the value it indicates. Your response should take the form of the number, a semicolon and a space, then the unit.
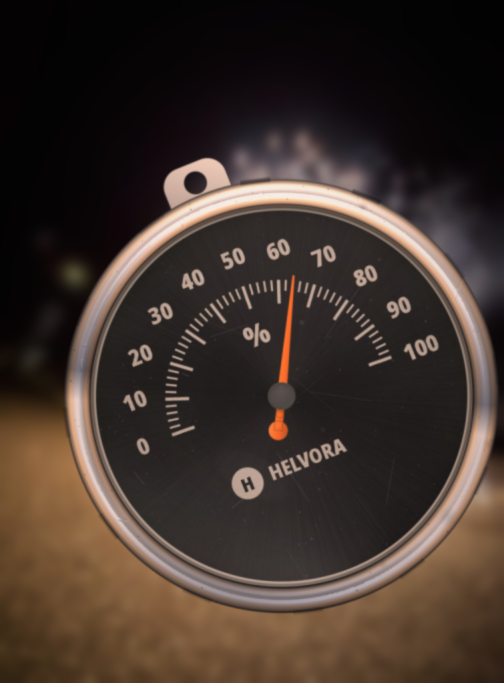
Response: 64; %
